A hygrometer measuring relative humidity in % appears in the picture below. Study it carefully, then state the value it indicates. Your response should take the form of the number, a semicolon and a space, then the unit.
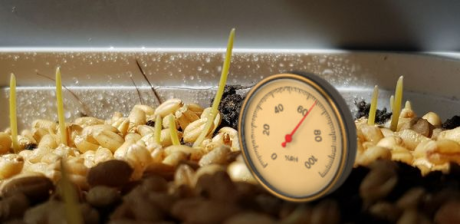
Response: 65; %
